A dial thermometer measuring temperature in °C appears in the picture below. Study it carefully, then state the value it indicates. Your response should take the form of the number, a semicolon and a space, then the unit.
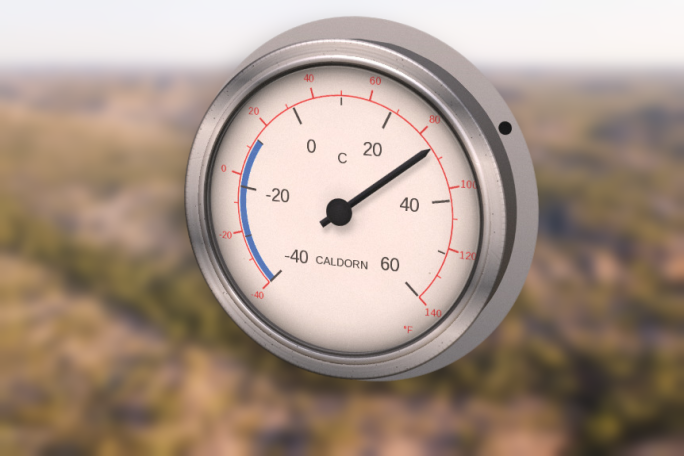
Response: 30; °C
